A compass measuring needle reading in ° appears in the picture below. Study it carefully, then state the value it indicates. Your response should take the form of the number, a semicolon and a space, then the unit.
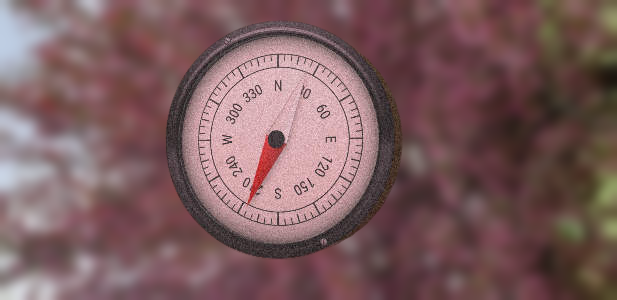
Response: 205; °
